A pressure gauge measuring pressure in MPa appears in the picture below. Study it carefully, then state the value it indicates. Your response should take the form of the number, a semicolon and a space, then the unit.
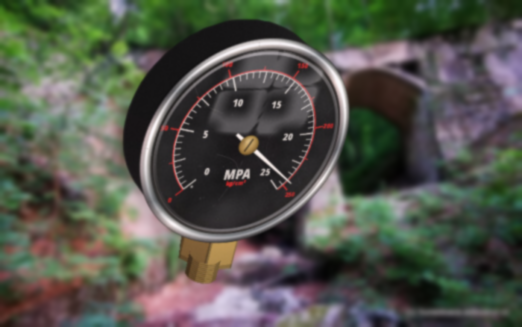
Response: 24; MPa
